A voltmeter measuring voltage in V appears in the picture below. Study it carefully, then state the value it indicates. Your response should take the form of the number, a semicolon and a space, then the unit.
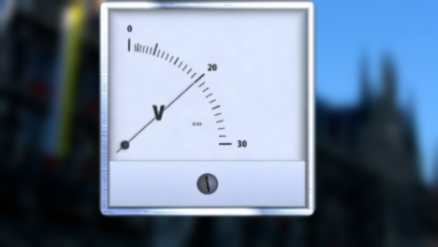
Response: 20; V
